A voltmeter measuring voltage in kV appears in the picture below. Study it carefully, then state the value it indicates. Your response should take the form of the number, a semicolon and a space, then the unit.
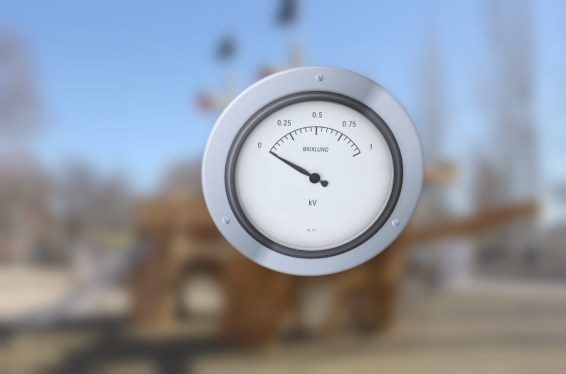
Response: 0; kV
